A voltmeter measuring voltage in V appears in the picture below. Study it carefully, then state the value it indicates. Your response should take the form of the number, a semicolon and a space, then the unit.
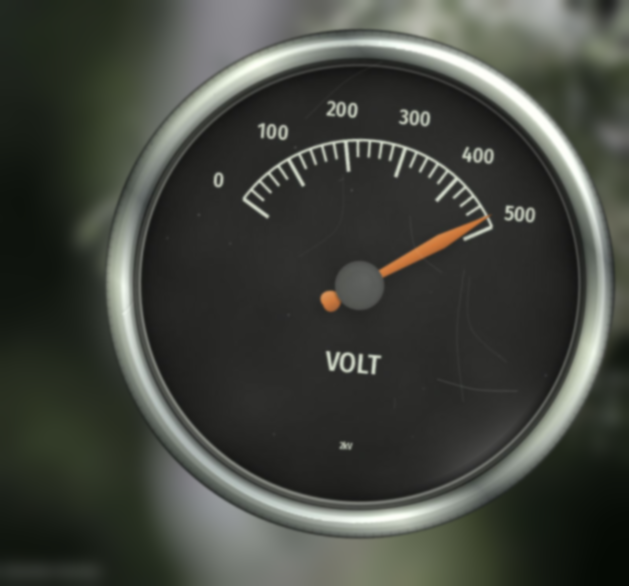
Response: 480; V
